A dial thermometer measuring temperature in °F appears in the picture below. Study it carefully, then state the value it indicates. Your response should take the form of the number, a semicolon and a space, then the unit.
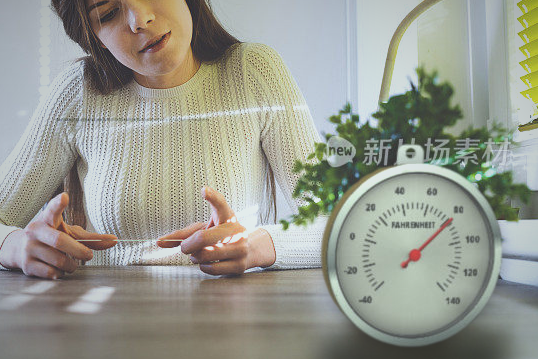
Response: 80; °F
